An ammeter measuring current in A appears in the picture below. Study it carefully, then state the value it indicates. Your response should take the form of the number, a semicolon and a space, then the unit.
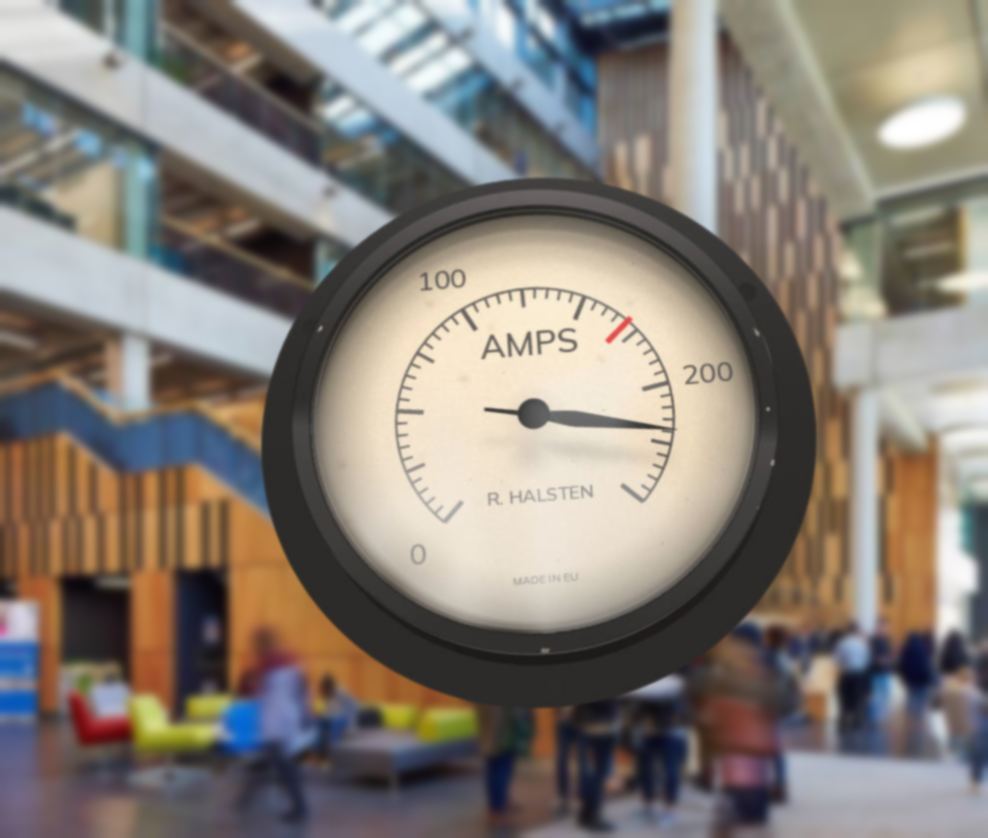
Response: 220; A
